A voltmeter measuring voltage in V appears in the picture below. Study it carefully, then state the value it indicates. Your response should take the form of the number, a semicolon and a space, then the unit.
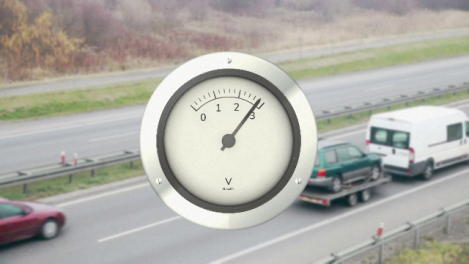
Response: 2.8; V
